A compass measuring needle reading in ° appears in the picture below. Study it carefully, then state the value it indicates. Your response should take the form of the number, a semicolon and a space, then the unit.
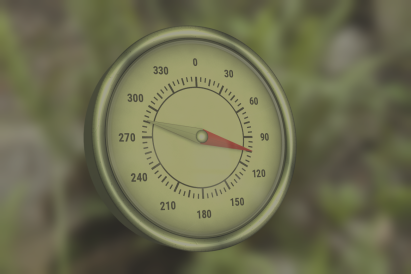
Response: 105; °
